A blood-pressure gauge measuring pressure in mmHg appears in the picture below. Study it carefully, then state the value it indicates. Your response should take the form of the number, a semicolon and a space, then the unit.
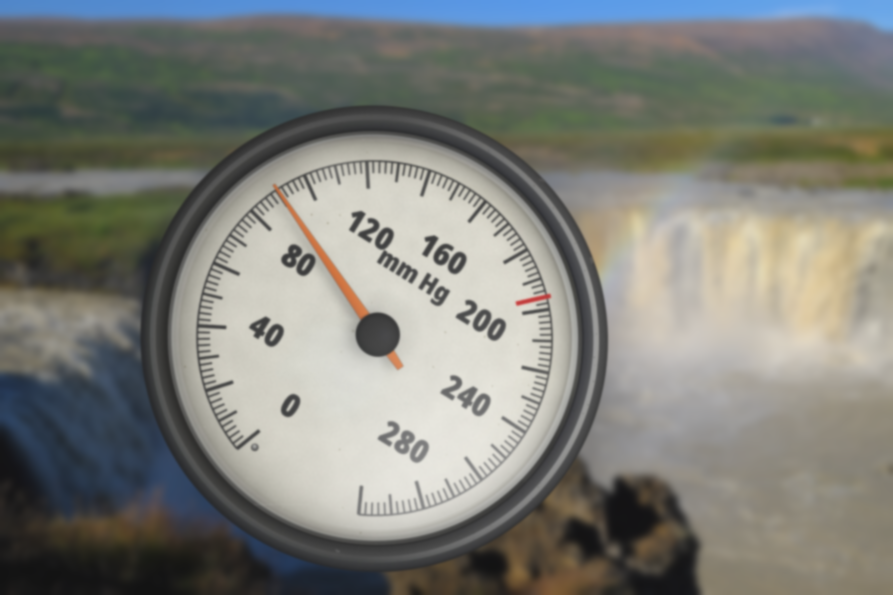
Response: 90; mmHg
